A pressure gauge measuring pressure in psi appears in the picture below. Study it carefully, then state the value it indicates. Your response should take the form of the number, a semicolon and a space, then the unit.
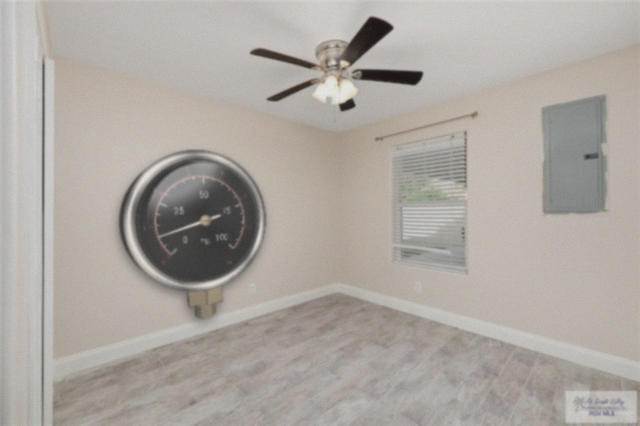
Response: 10; psi
